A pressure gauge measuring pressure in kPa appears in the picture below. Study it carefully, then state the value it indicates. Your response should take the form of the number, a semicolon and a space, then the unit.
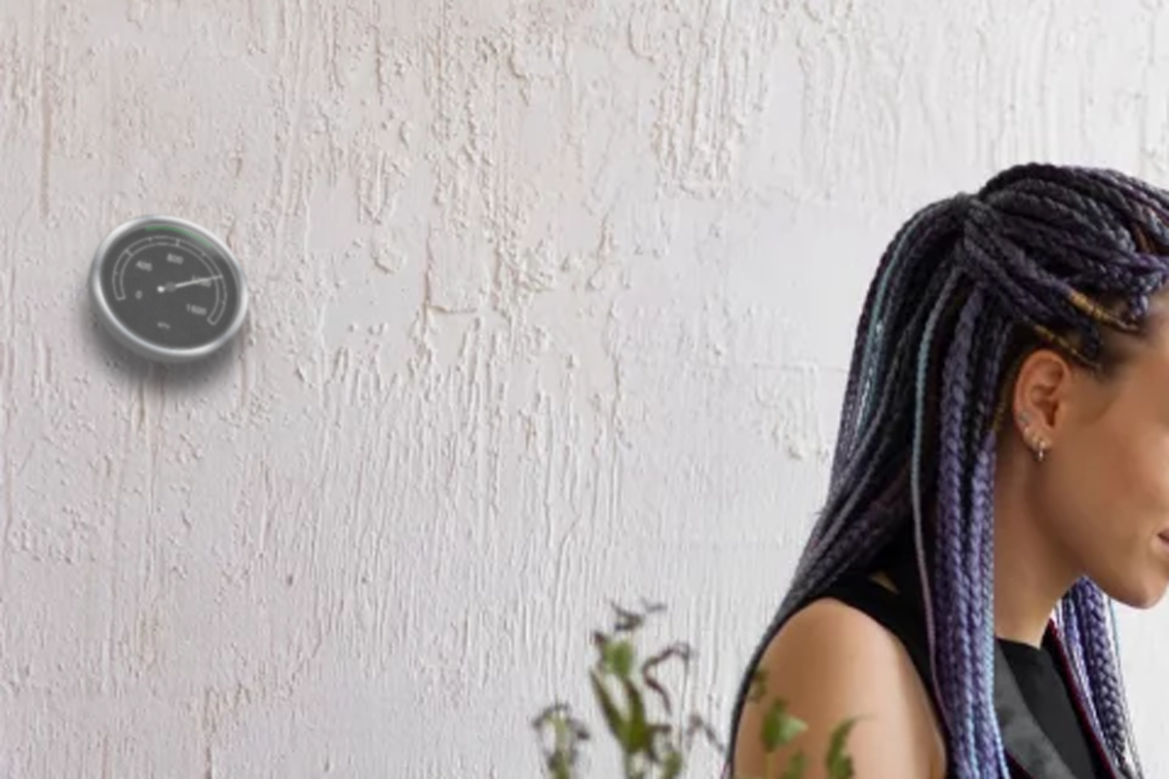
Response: 1200; kPa
